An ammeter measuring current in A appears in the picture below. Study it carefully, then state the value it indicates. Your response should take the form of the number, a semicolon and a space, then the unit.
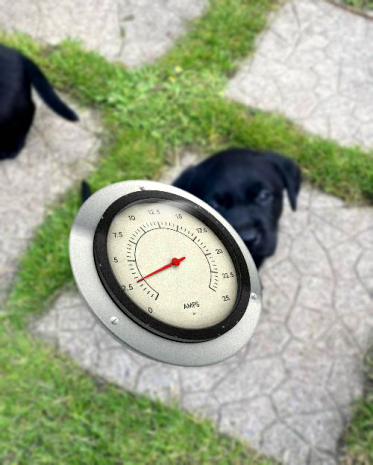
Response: 2.5; A
